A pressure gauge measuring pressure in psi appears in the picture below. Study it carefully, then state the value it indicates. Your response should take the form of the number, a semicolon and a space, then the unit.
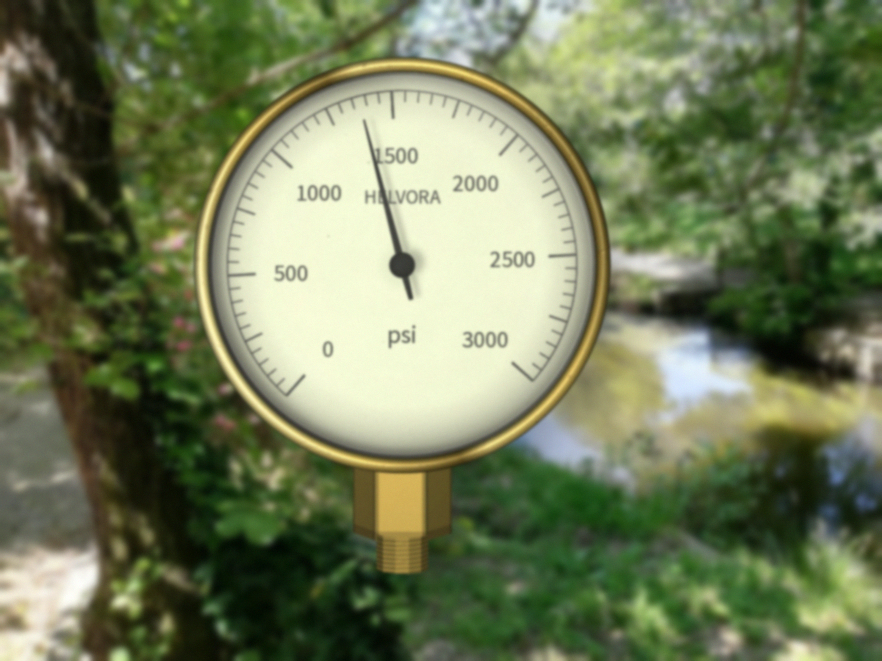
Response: 1375; psi
